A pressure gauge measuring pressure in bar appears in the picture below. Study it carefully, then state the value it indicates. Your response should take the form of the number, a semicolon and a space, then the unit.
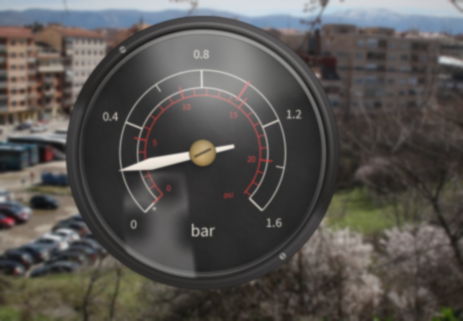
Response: 0.2; bar
